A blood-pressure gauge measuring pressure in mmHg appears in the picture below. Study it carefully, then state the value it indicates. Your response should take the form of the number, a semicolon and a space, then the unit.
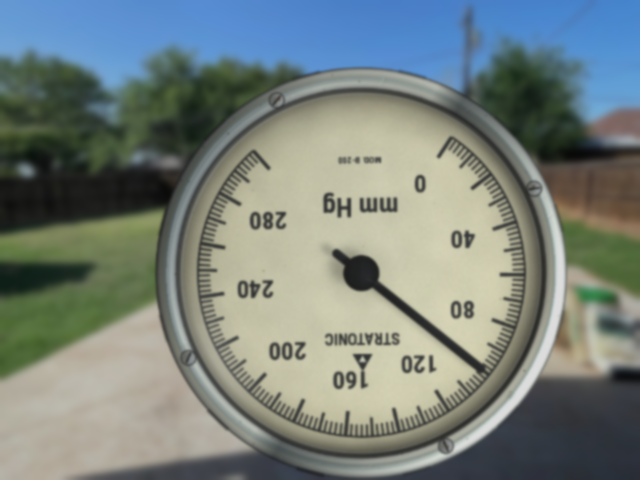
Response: 100; mmHg
